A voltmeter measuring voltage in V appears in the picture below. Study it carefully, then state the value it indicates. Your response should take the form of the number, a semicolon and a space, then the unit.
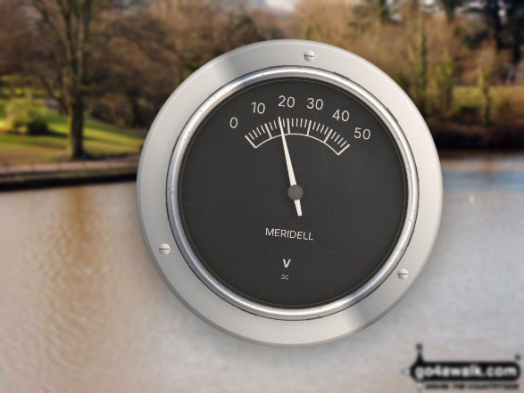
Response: 16; V
